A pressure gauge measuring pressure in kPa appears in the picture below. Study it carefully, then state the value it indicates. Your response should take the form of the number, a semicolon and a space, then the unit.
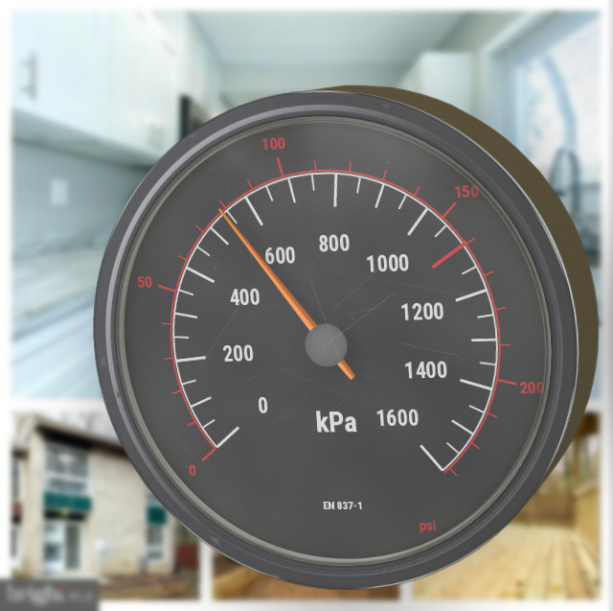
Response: 550; kPa
